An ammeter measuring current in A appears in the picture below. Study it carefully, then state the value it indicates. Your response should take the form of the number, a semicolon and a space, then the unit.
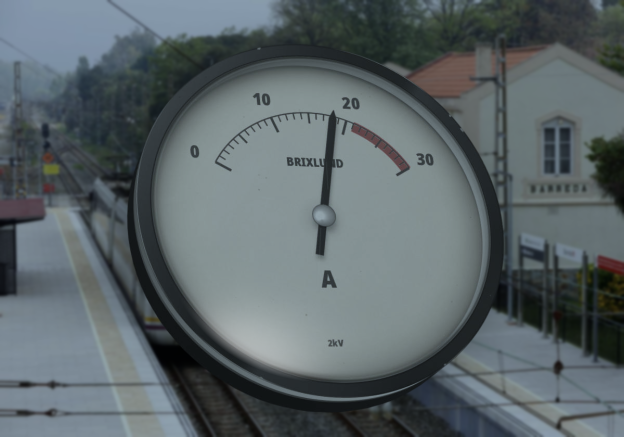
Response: 18; A
